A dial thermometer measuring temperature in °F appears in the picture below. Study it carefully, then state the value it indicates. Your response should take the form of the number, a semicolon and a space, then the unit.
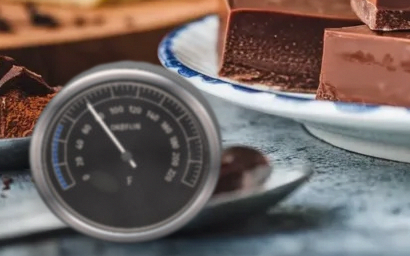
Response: 80; °F
